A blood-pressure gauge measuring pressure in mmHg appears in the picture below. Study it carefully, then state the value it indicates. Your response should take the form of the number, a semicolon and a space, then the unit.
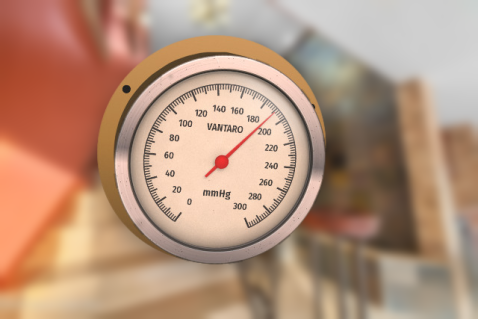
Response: 190; mmHg
